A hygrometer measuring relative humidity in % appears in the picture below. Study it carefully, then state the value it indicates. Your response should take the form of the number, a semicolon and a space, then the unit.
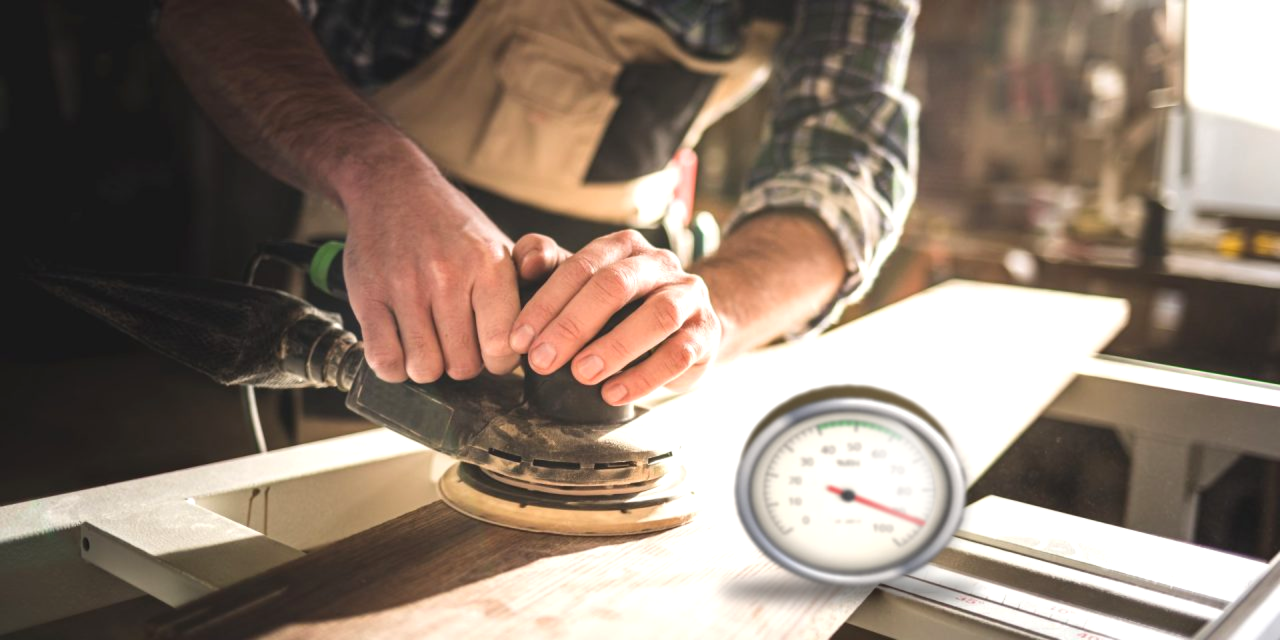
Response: 90; %
